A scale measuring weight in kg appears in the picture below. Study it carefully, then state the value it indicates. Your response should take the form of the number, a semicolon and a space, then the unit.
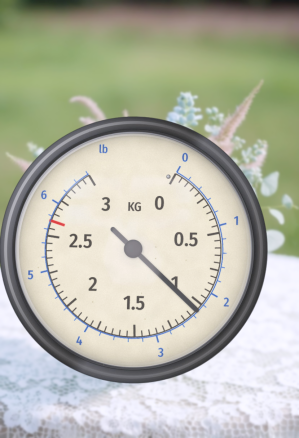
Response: 1.05; kg
